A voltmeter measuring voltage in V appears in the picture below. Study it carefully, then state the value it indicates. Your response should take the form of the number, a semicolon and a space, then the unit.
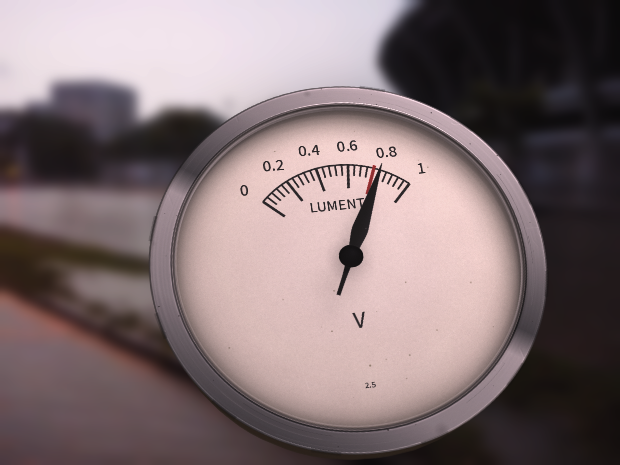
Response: 0.8; V
